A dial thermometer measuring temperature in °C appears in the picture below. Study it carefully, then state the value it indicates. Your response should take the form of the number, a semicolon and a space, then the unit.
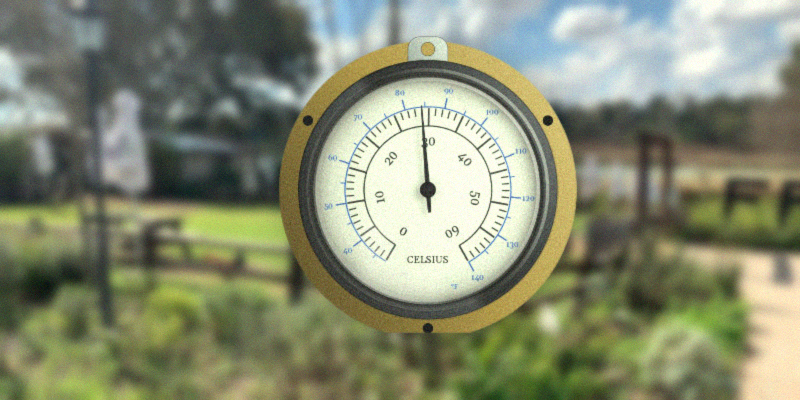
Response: 29; °C
